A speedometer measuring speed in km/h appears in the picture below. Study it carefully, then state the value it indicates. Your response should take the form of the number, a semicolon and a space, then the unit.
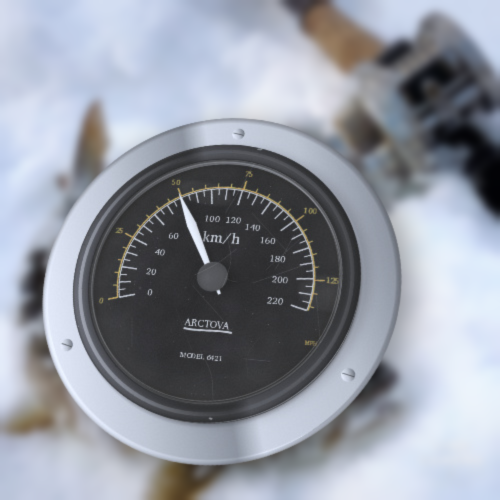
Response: 80; km/h
